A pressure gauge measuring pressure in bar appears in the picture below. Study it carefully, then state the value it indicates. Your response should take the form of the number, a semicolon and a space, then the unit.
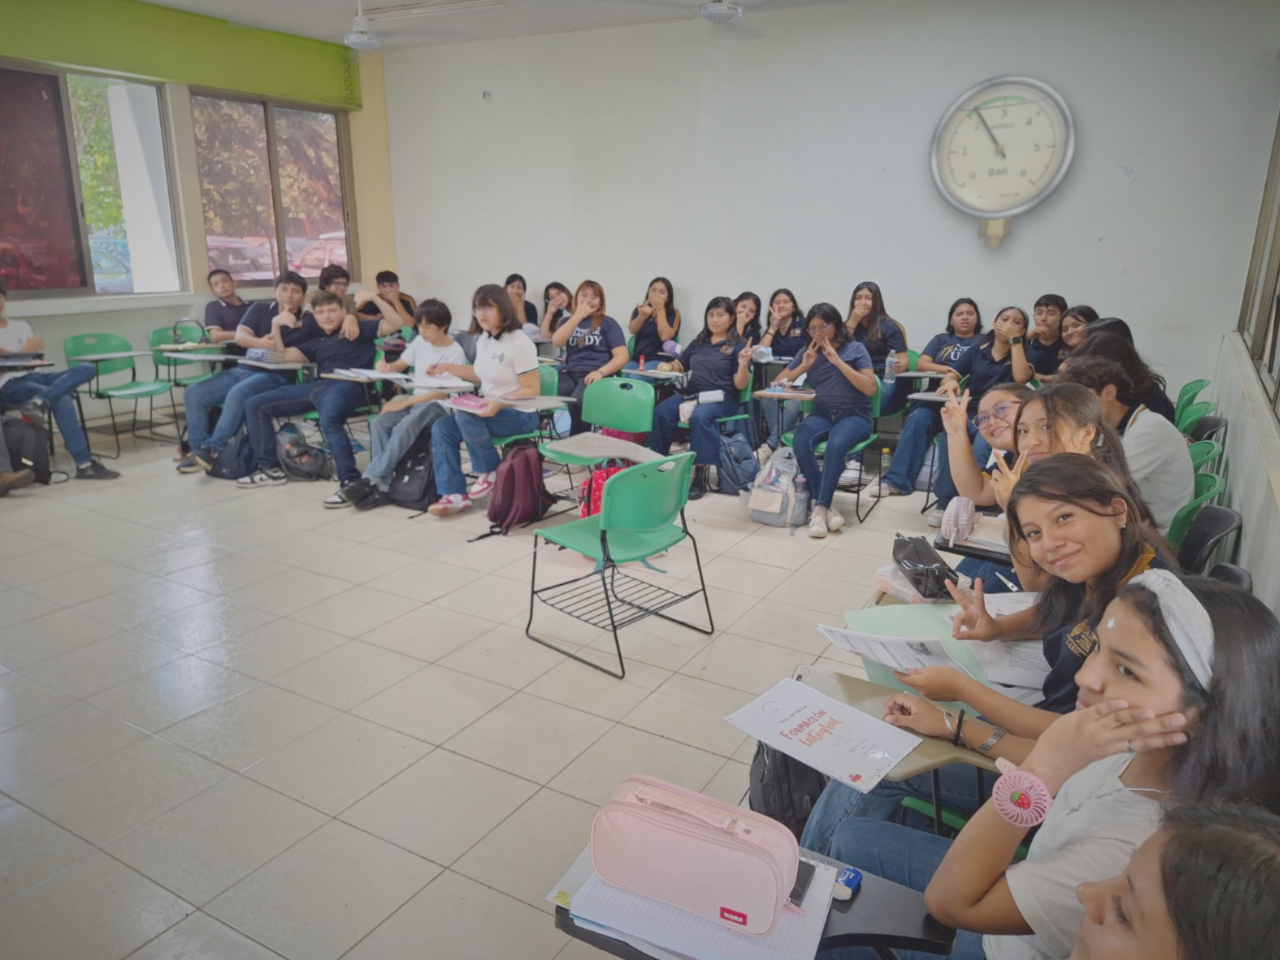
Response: 2.25; bar
